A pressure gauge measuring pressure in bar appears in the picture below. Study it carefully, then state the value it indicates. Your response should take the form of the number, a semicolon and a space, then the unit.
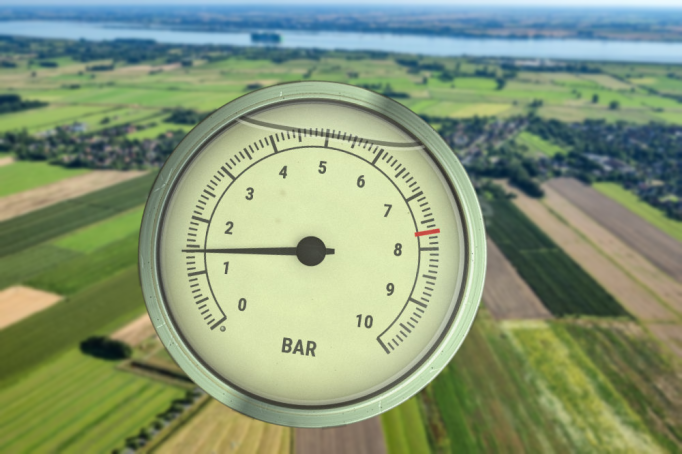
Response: 1.4; bar
